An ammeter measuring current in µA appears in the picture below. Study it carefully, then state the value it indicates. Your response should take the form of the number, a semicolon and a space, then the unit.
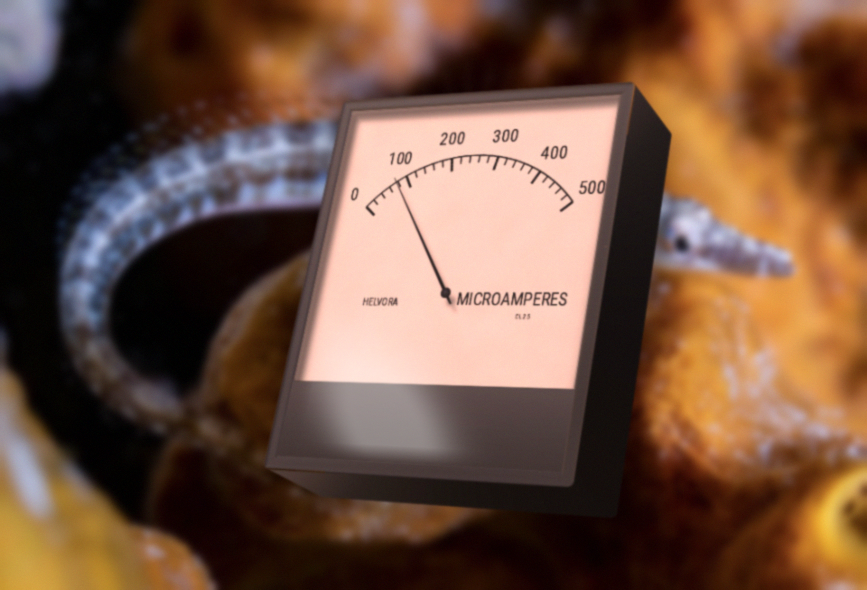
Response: 80; µA
